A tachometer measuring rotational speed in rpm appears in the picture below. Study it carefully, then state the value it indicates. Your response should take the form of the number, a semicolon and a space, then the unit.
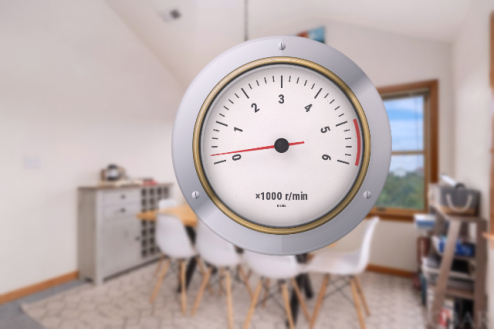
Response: 200; rpm
